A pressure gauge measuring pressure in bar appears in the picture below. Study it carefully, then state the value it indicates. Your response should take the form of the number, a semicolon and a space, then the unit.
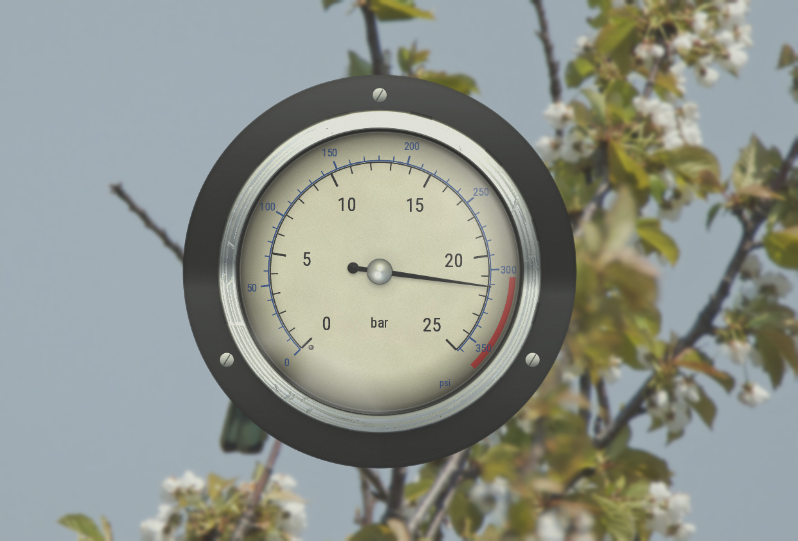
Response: 21.5; bar
